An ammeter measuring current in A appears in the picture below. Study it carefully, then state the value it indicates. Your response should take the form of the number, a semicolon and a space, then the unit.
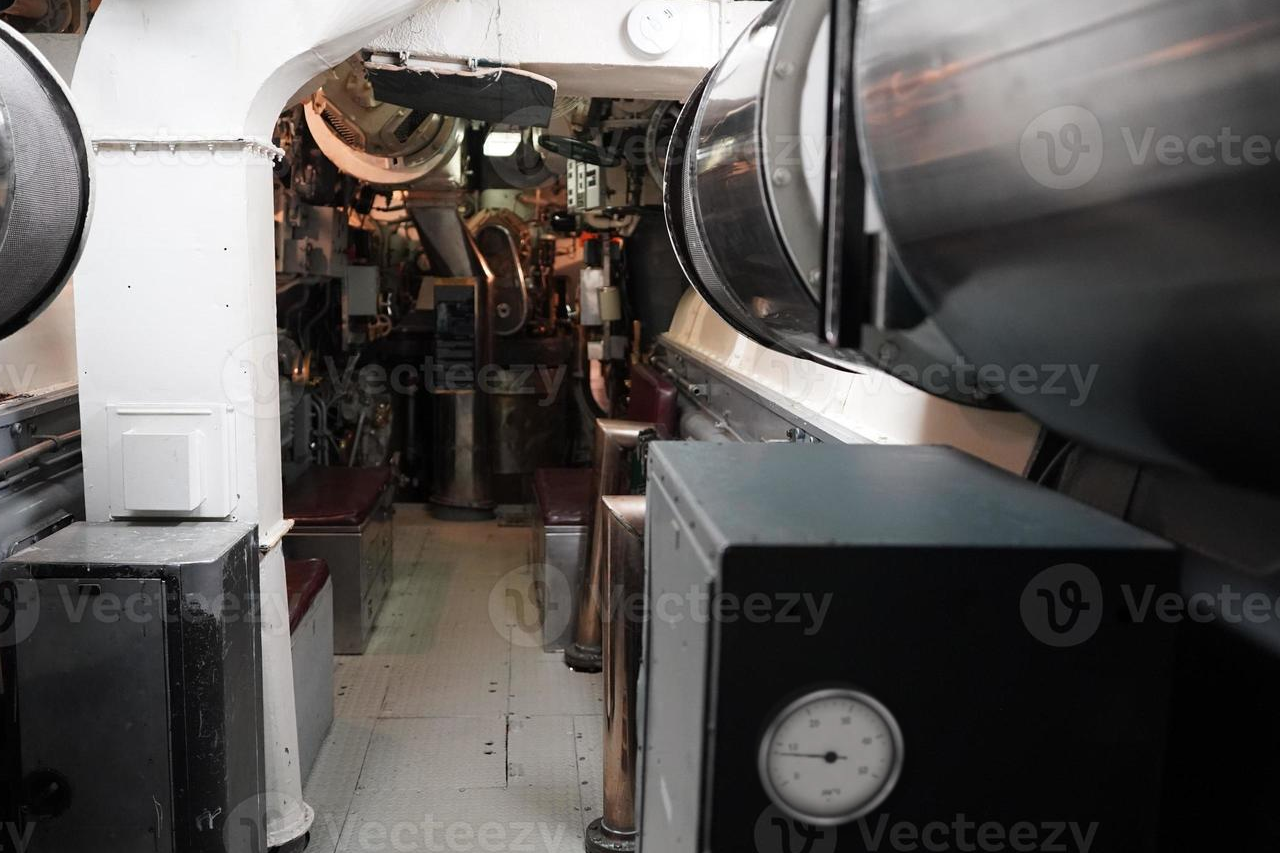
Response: 8; A
